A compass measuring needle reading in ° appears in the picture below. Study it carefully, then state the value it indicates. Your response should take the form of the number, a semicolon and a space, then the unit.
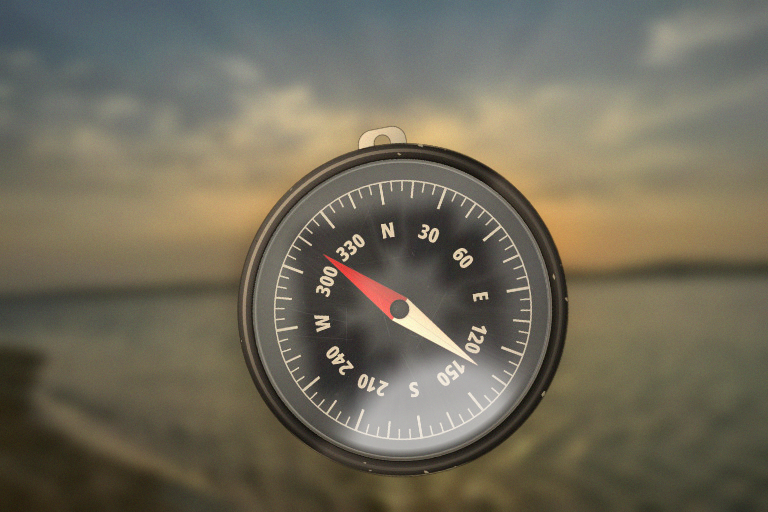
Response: 315; °
